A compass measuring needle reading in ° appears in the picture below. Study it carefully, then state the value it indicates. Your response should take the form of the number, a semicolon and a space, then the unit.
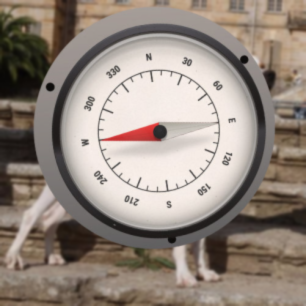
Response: 270; °
